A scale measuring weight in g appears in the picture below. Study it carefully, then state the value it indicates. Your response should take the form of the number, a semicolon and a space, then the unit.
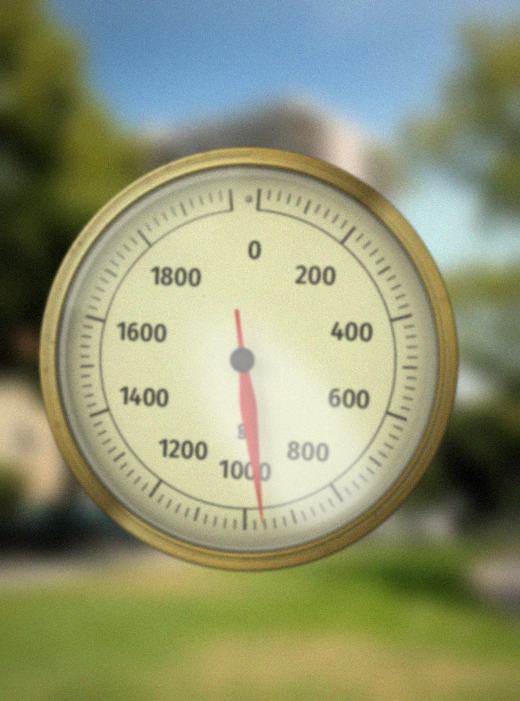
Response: 960; g
